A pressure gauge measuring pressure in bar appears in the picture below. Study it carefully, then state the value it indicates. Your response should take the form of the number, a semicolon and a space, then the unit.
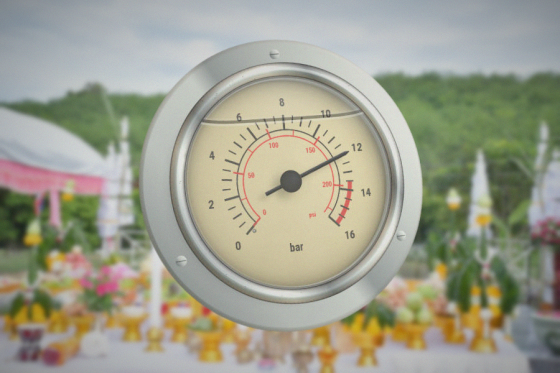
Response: 12; bar
